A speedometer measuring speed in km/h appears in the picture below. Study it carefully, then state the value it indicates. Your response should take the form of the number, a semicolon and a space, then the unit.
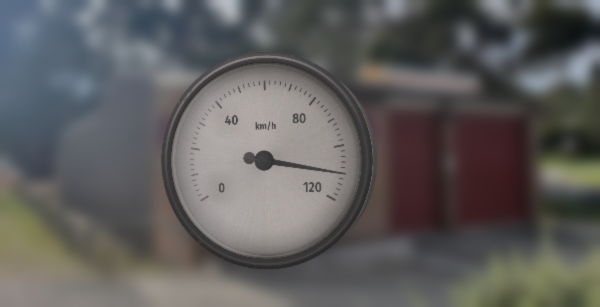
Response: 110; km/h
